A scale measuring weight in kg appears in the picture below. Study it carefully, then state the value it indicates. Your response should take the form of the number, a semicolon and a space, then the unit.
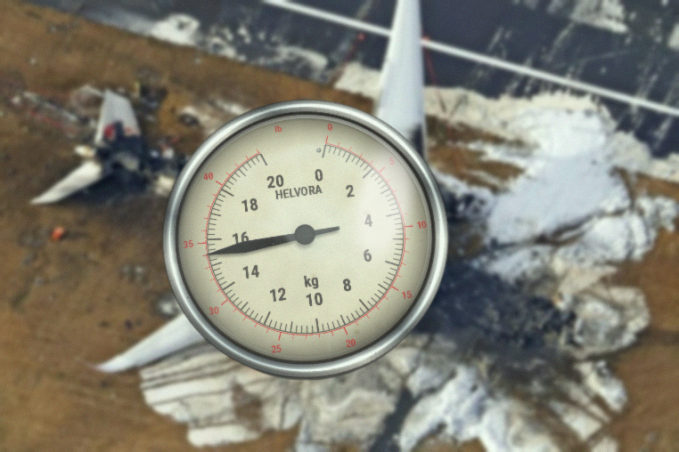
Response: 15.4; kg
